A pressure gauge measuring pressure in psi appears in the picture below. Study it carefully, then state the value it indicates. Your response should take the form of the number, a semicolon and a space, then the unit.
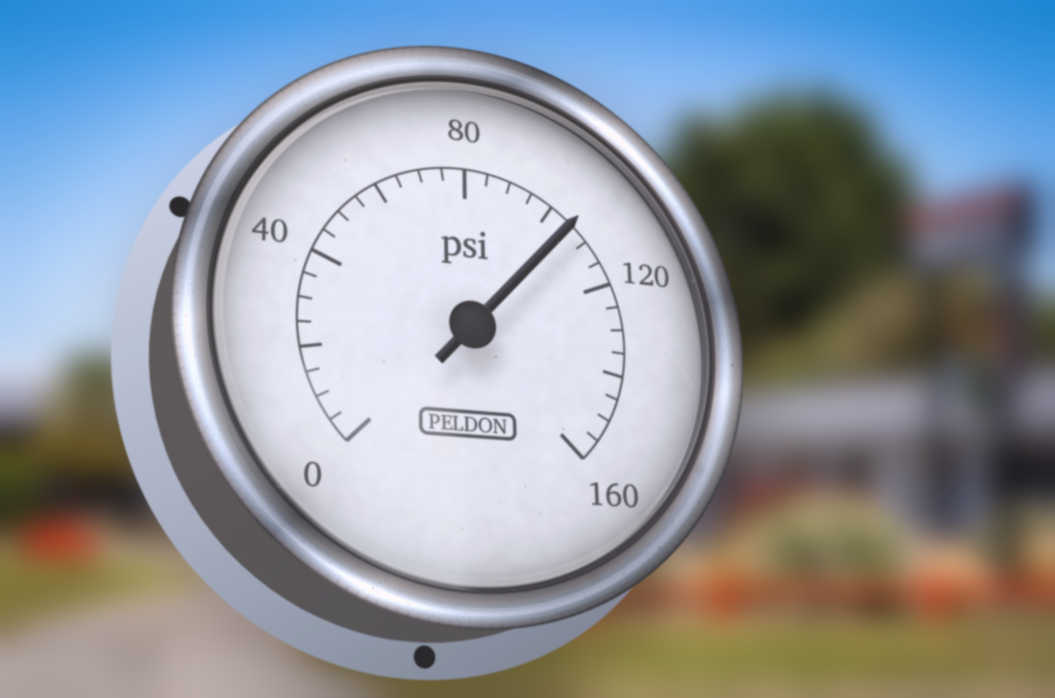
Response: 105; psi
